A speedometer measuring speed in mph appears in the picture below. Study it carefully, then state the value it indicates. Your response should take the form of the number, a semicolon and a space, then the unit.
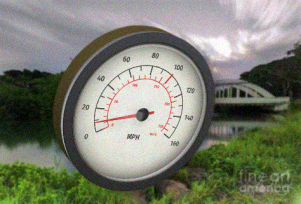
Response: 10; mph
